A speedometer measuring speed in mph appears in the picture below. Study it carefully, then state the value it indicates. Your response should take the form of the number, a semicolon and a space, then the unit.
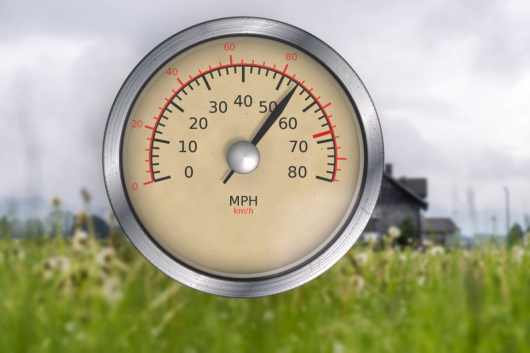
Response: 54; mph
